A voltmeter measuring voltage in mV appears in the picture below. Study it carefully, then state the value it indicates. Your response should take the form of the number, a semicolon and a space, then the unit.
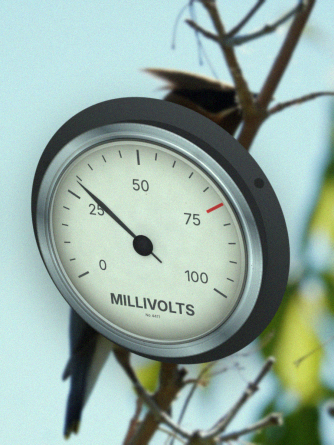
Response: 30; mV
